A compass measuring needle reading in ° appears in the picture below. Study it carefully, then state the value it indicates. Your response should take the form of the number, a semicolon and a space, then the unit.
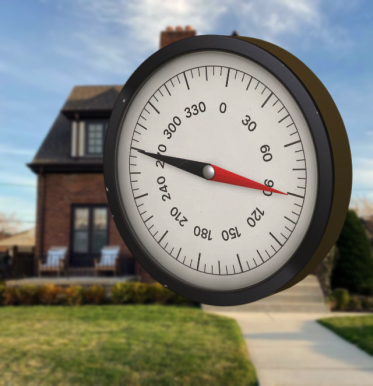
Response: 90; °
